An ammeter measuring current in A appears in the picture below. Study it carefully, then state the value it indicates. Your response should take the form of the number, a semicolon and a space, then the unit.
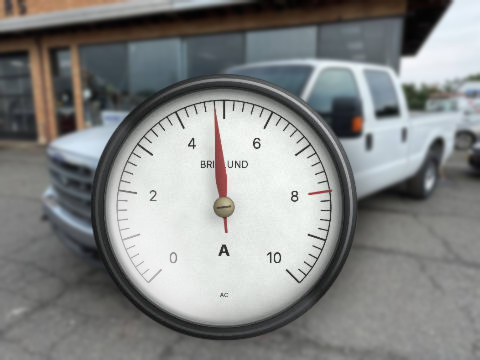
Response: 4.8; A
